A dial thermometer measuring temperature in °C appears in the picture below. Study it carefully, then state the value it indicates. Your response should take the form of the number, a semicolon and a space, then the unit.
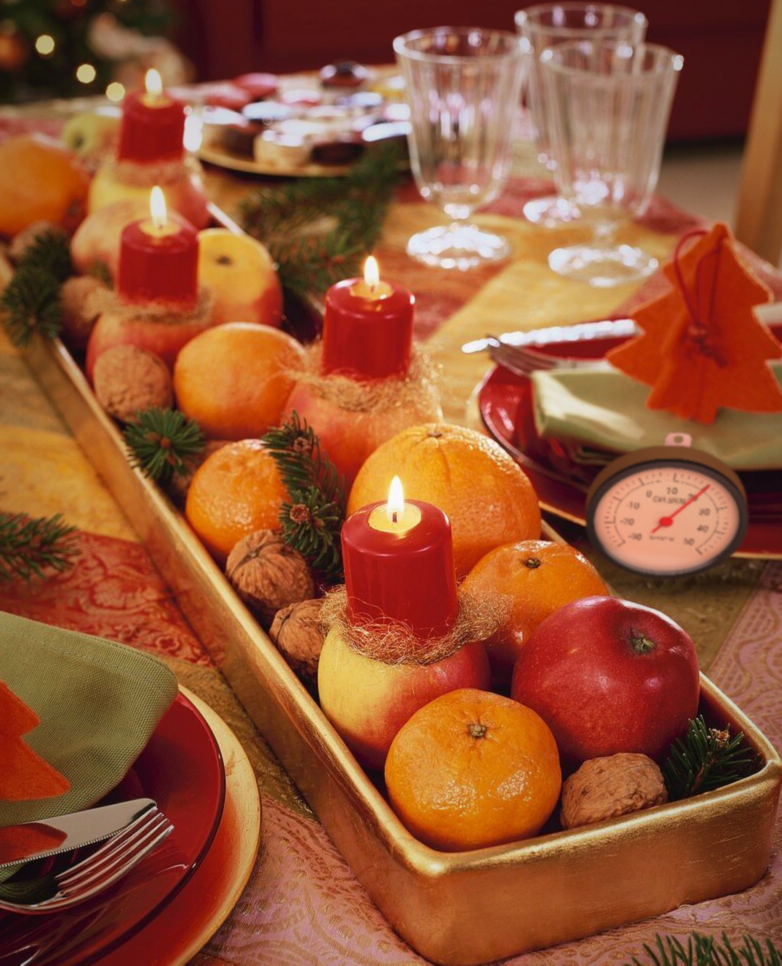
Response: 20; °C
